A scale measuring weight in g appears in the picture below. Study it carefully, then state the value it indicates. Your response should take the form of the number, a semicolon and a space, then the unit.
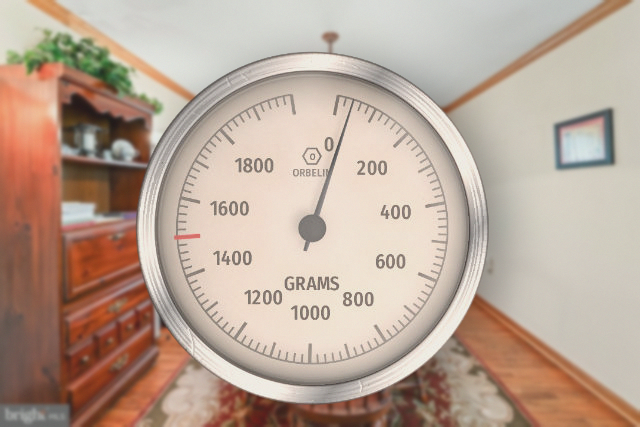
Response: 40; g
